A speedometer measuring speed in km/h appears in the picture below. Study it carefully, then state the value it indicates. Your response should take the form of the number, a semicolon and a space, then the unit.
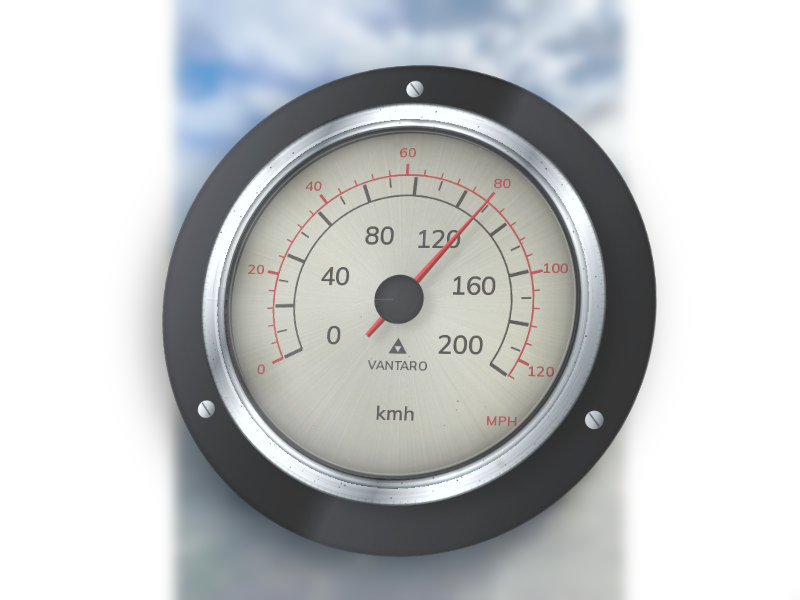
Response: 130; km/h
